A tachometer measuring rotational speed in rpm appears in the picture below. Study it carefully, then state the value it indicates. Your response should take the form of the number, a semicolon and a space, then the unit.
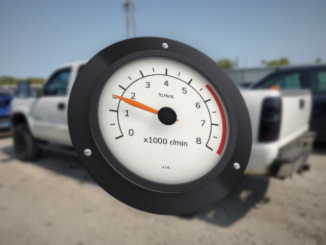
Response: 1500; rpm
